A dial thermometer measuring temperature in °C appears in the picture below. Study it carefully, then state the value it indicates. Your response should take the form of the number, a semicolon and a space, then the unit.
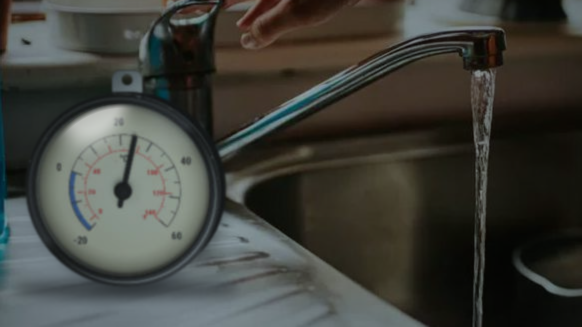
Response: 25; °C
